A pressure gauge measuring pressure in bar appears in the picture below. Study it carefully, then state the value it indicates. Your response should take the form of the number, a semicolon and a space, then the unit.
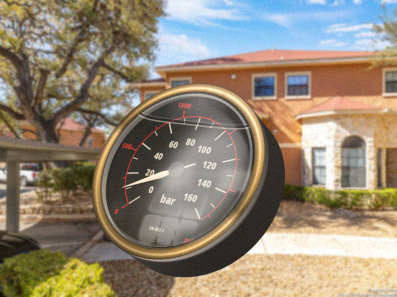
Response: 10; bar
